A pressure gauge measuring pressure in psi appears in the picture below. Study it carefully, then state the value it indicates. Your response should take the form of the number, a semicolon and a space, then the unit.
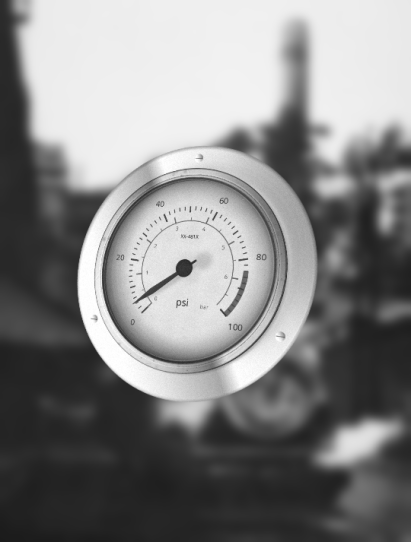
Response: 4; psi
